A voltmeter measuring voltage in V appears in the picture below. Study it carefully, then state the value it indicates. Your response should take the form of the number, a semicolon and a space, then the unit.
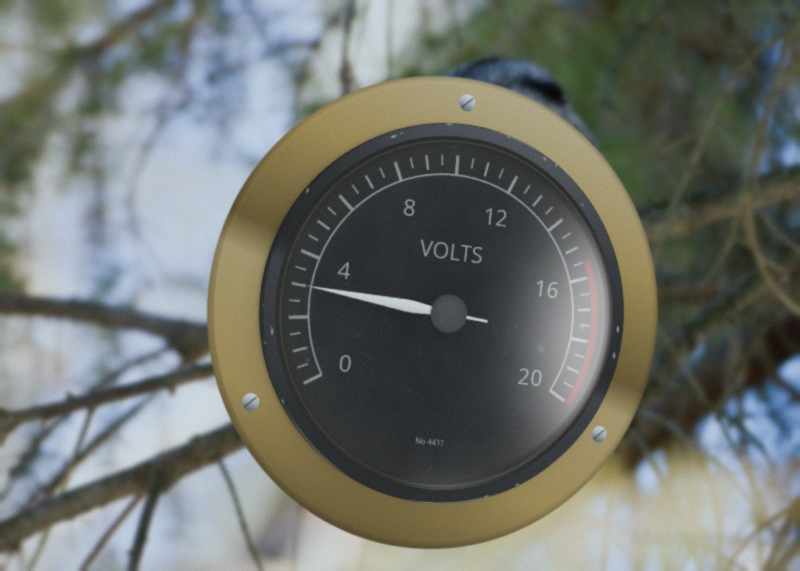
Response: 3; V
